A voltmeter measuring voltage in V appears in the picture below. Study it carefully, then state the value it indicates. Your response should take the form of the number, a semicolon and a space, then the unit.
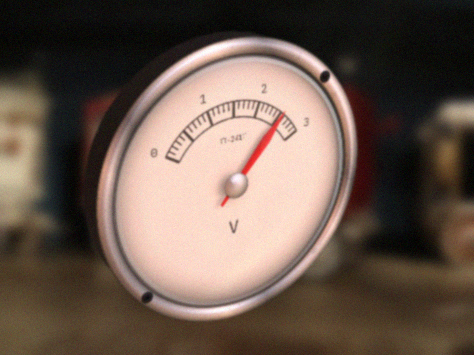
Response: 2.5; V
